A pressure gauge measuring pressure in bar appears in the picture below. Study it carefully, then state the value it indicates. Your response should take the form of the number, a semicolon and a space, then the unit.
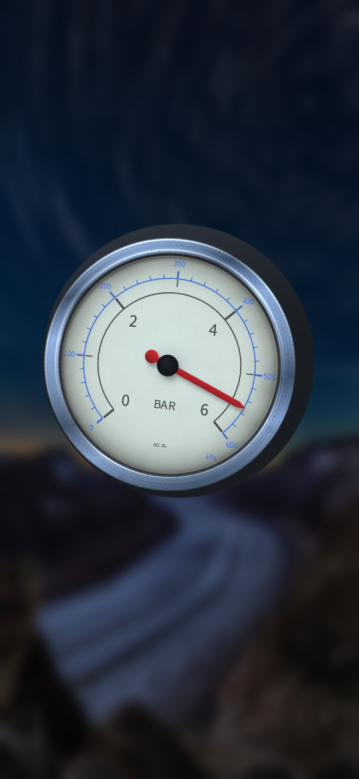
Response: 5.5; bar
